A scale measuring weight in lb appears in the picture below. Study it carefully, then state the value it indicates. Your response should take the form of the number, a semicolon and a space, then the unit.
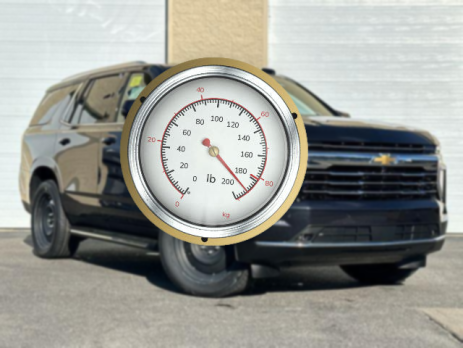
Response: 190; lb
